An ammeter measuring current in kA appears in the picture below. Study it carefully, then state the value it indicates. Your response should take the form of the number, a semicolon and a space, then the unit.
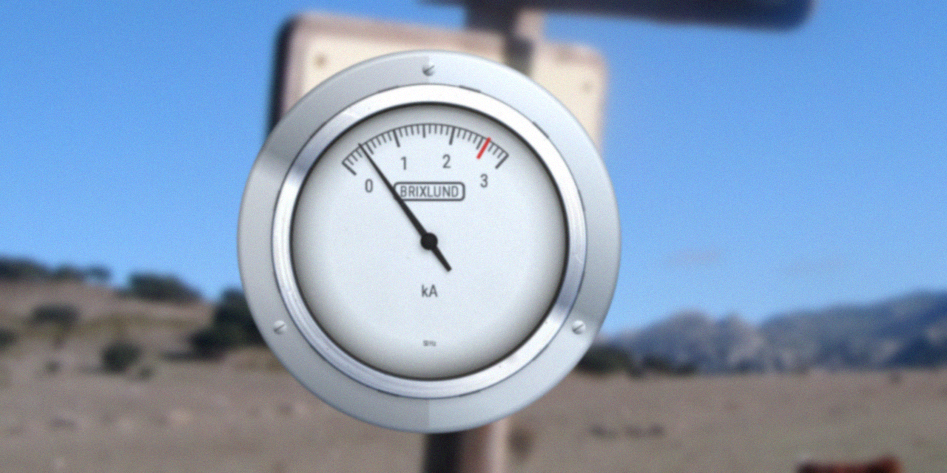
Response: 0.4; kA
